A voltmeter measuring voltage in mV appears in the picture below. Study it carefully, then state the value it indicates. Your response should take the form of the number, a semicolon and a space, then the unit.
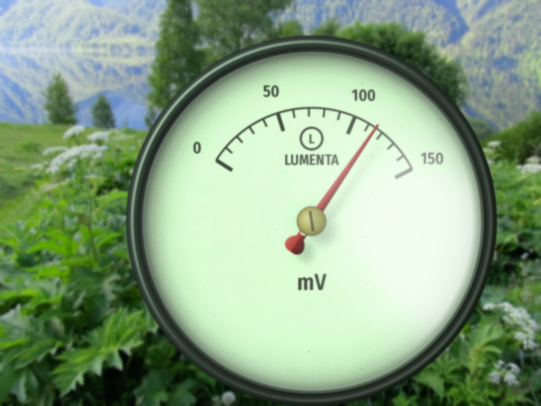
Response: 115; mV
